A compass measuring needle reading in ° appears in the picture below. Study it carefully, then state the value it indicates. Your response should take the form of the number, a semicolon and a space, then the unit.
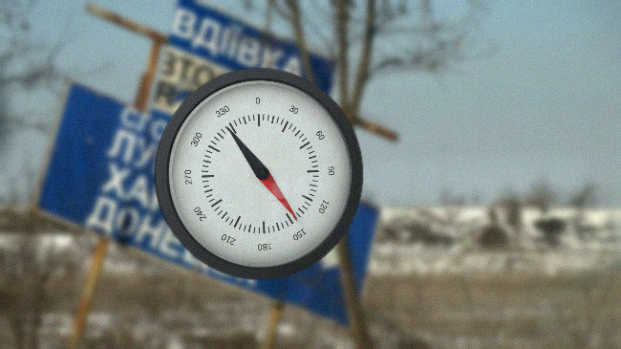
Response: 145; °
